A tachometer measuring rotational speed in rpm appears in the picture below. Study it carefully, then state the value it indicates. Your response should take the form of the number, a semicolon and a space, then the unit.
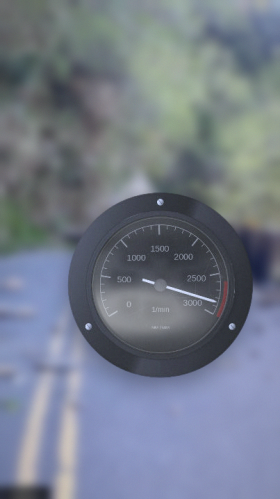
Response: 2850; rpm
